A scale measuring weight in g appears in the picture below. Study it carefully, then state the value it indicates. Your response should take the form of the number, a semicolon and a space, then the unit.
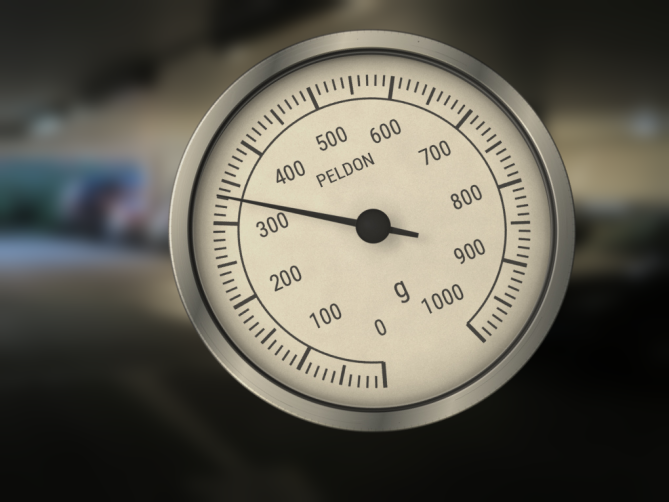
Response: 330; g
